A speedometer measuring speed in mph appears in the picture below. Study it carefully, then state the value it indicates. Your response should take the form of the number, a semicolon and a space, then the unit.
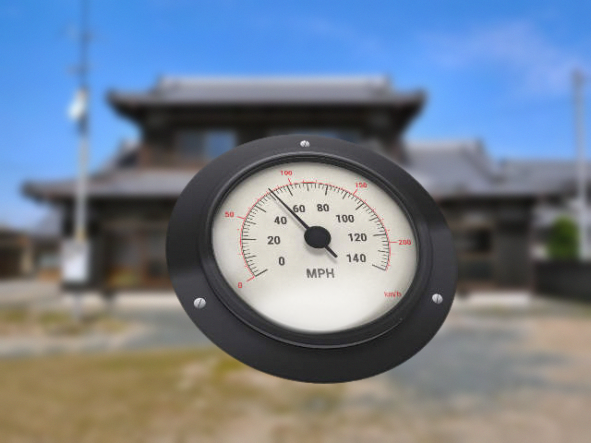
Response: 50; mph
